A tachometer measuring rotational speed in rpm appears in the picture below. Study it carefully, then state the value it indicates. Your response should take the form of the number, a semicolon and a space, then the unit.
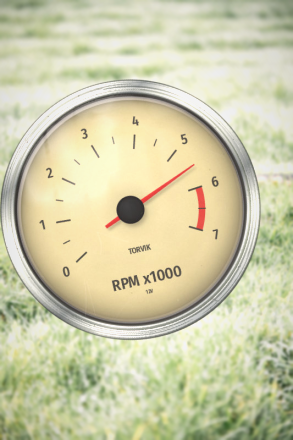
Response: 5500; rpm
